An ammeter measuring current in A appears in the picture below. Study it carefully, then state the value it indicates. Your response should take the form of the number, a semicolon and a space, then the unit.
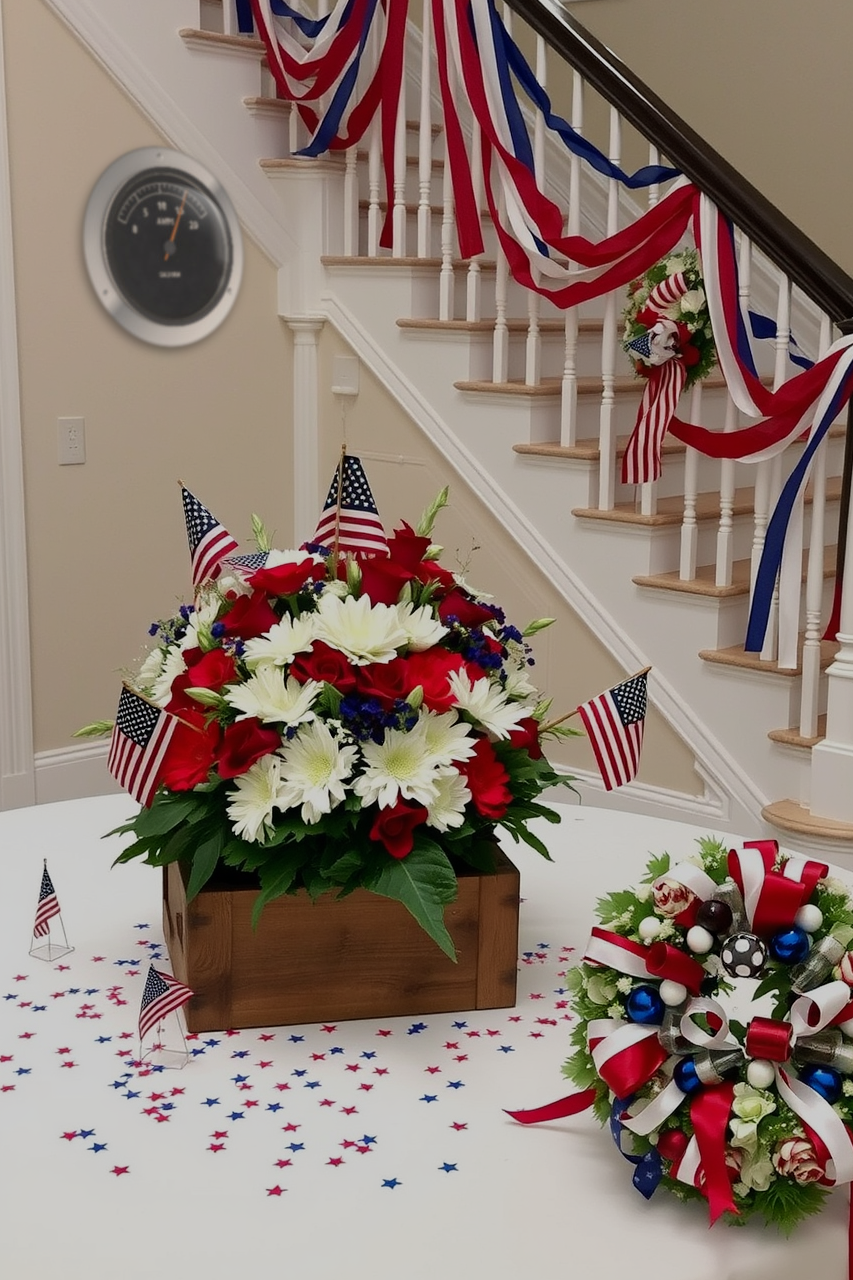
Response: 15; A
